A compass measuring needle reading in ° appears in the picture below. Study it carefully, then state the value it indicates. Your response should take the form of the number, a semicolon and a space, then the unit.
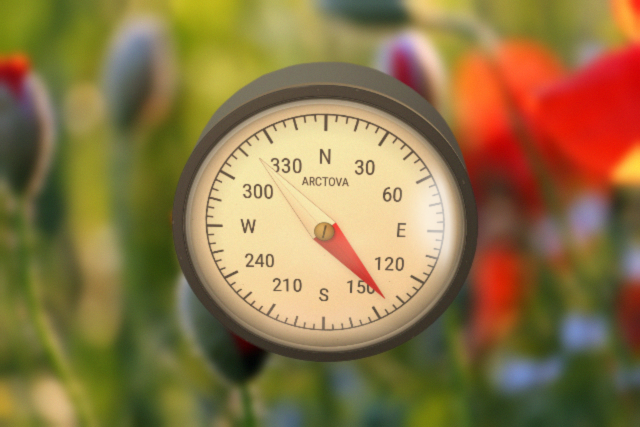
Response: 140; °
